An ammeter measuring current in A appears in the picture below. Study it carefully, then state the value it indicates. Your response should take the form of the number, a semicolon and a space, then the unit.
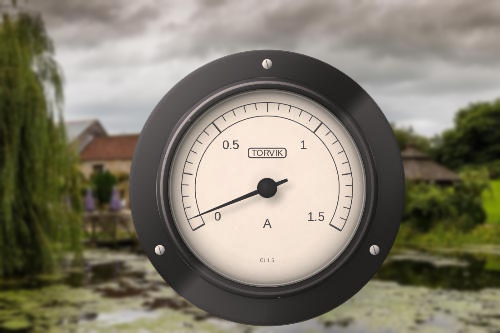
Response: 0.05; A
